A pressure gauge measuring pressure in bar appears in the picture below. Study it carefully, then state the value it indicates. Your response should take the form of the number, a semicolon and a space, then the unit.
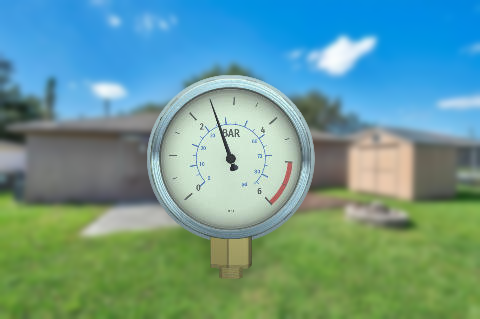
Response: 2.5; bar
